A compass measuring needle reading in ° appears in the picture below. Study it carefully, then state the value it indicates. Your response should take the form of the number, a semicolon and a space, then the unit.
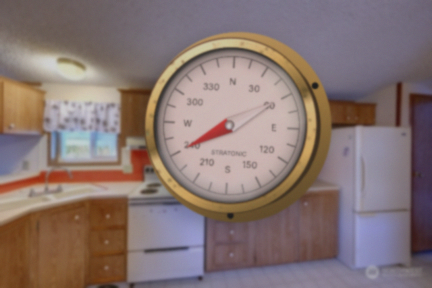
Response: 240; °
